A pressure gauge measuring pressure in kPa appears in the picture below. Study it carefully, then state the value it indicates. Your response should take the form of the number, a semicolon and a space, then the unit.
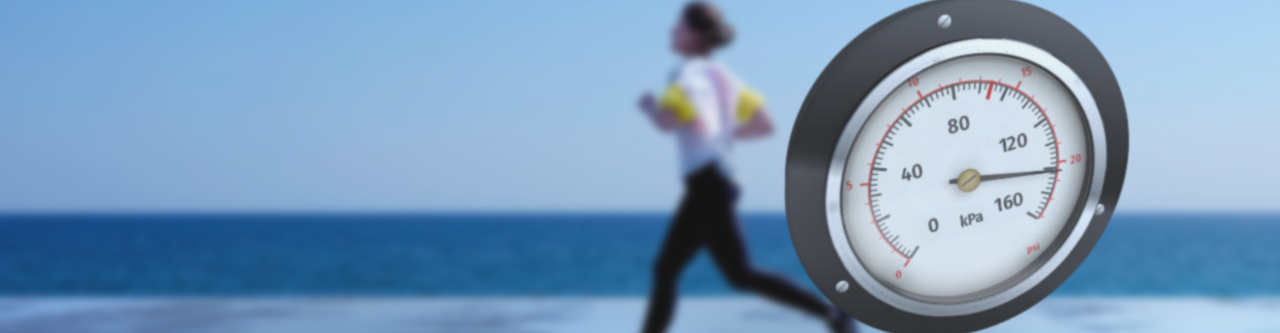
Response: 140; kPa
